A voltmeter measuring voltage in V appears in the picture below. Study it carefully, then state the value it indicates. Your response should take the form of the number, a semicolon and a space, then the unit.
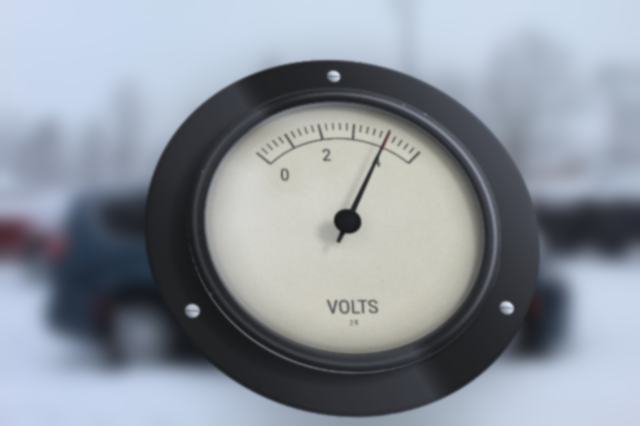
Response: 4; V
